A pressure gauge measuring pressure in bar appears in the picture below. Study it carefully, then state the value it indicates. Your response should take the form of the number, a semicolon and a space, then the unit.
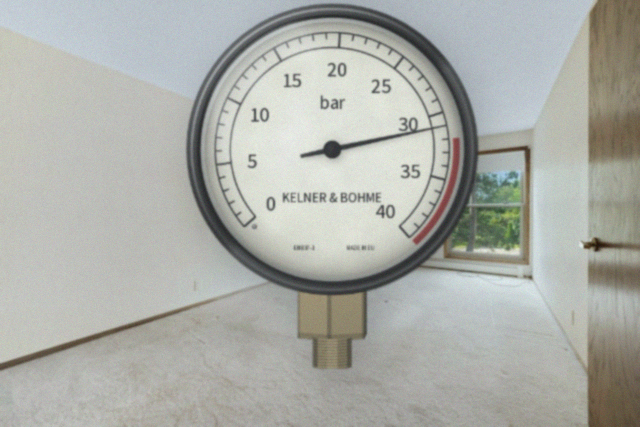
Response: 31; bar
